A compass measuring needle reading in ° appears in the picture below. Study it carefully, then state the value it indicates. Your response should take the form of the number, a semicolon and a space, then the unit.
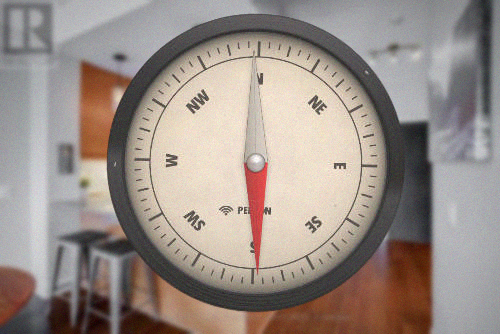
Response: 177.5; °
